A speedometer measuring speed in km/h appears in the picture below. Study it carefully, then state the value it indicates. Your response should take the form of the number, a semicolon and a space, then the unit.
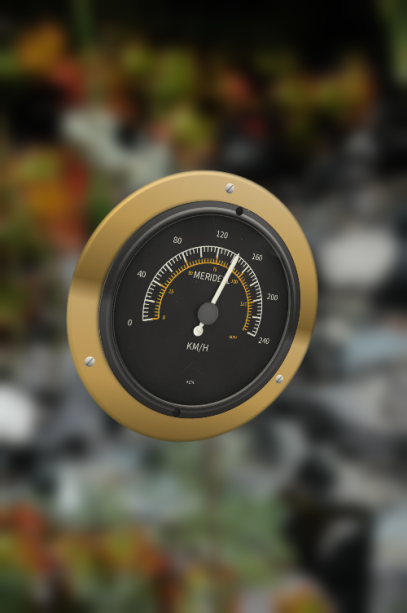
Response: 140; km/h
